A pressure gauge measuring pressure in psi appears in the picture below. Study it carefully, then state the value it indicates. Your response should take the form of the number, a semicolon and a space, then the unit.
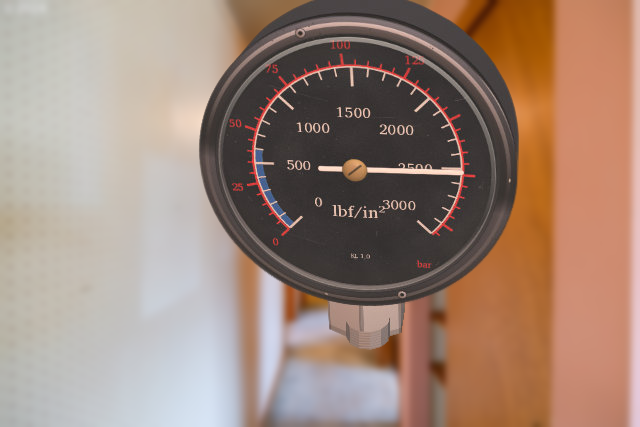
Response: 2500; psi
